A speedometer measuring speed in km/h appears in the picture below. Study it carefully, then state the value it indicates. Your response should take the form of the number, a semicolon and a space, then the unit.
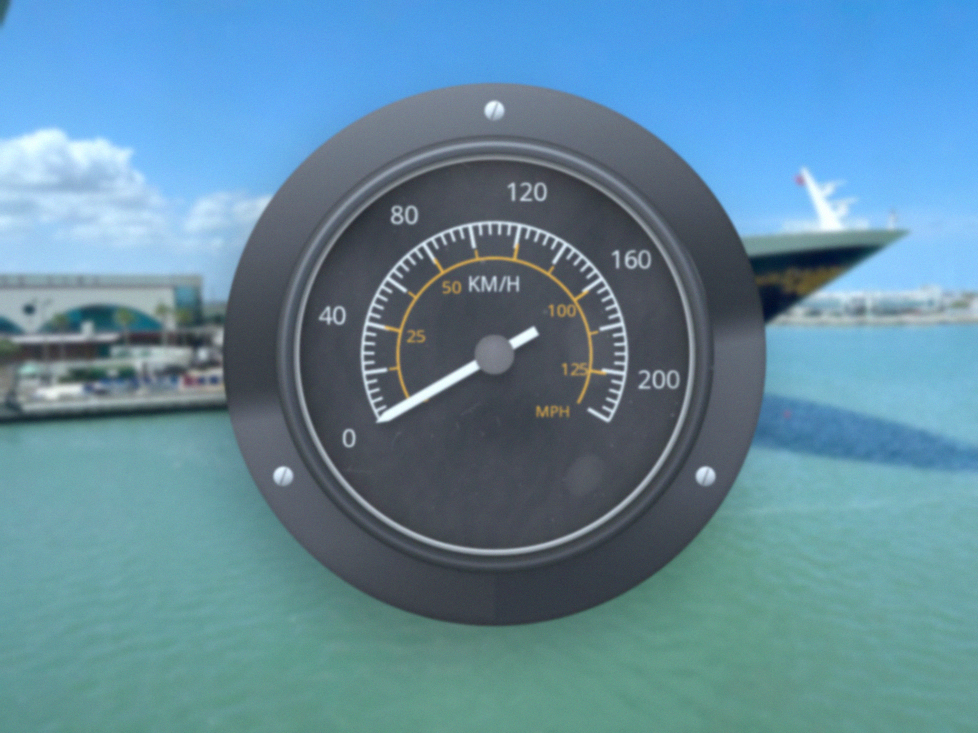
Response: 0; km/h
